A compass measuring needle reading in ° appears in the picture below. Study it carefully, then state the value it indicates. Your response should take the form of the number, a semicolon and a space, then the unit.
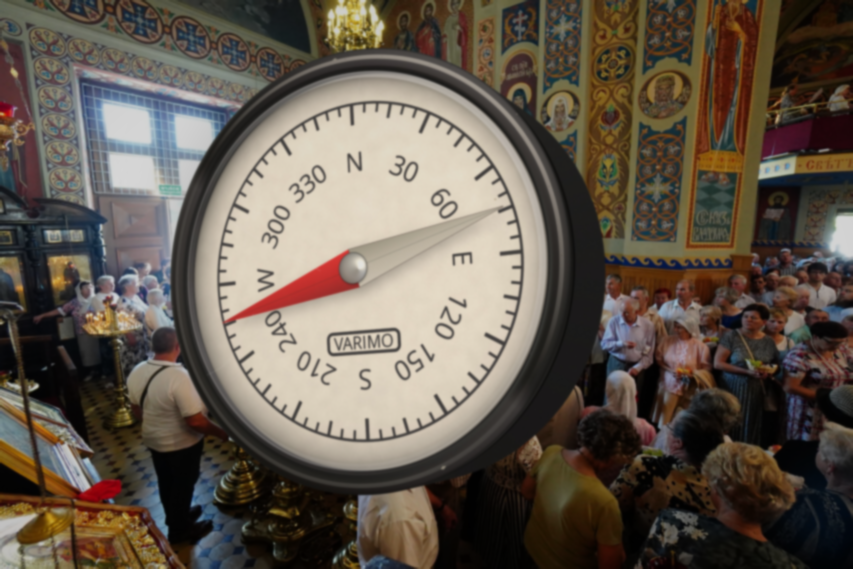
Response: 255; °
